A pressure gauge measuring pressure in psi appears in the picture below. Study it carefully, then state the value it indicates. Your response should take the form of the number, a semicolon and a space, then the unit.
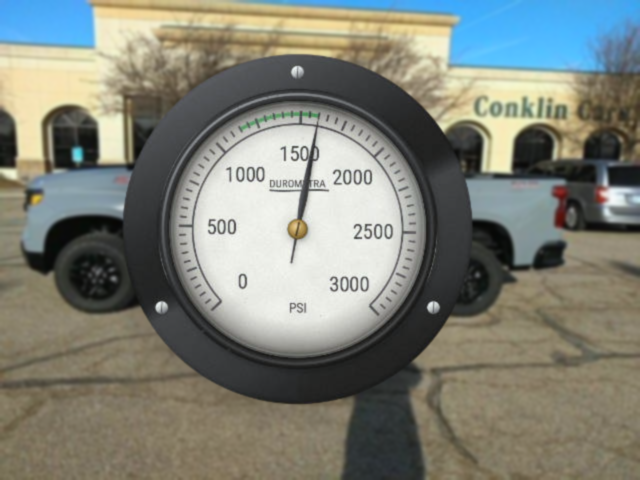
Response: 1600; psi
